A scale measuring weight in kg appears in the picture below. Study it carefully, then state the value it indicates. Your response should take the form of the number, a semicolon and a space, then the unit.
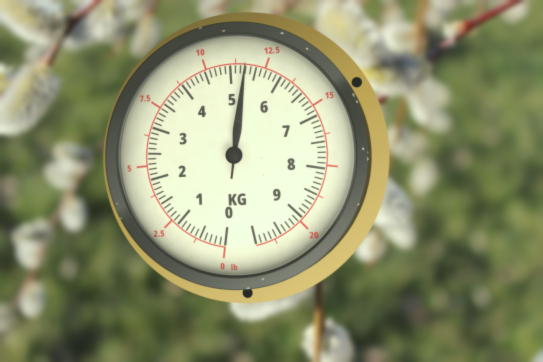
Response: 5.3; kg
